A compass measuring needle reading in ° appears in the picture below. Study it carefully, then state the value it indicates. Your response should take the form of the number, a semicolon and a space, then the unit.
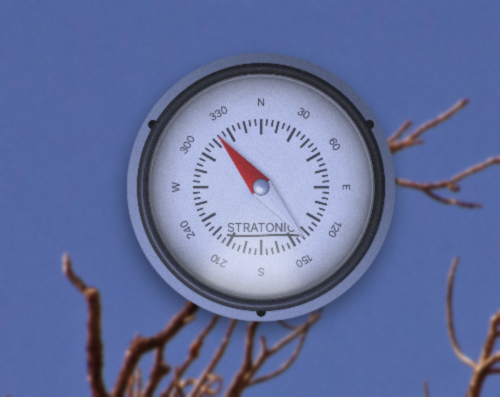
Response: 320; °
